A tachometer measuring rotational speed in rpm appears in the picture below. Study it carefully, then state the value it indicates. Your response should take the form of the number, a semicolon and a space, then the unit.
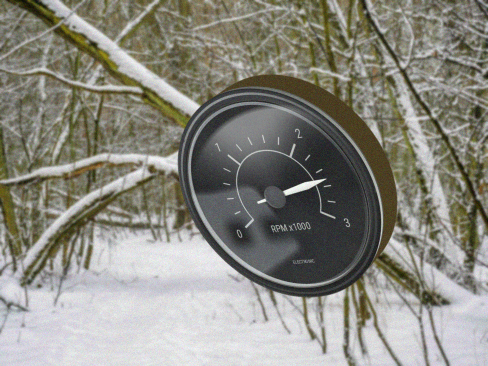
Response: 2500; rpm
